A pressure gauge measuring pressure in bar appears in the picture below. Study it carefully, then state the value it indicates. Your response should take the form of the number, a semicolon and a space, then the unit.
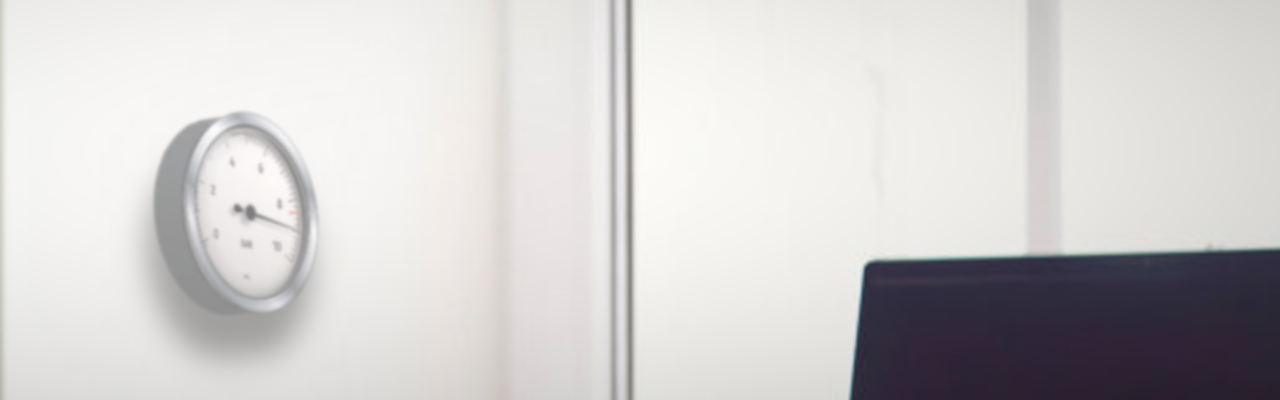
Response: 9; bar
